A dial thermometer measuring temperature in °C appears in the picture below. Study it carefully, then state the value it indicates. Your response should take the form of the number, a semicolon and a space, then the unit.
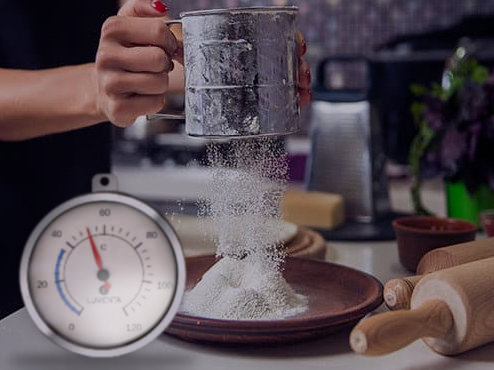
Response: 52; °C
